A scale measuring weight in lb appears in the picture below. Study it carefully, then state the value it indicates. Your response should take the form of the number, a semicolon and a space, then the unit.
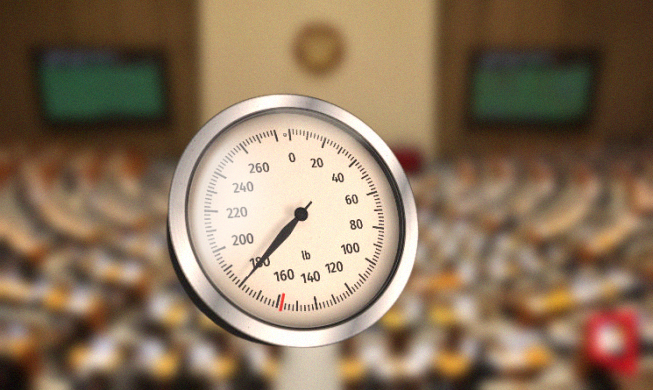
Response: 180; lb
